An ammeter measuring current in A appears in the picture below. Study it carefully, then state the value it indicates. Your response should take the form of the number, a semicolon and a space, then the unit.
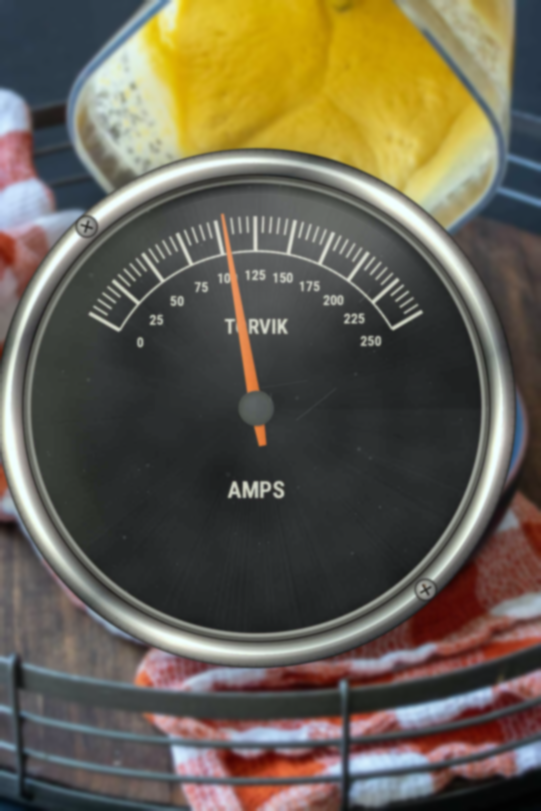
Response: 105; A
